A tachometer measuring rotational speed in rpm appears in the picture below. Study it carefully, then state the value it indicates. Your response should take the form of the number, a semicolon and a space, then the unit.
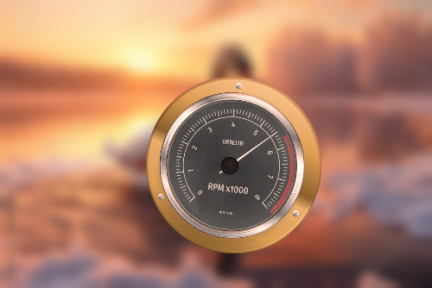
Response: 5500; rpm
